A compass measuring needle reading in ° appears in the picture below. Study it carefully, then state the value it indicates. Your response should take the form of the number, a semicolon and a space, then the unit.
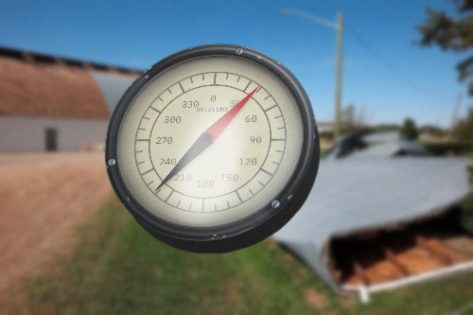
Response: 40; °
